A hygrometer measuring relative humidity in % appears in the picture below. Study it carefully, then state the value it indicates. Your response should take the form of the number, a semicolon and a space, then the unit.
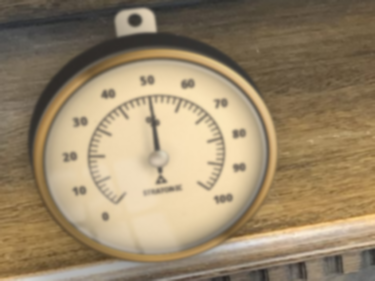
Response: 50; %
